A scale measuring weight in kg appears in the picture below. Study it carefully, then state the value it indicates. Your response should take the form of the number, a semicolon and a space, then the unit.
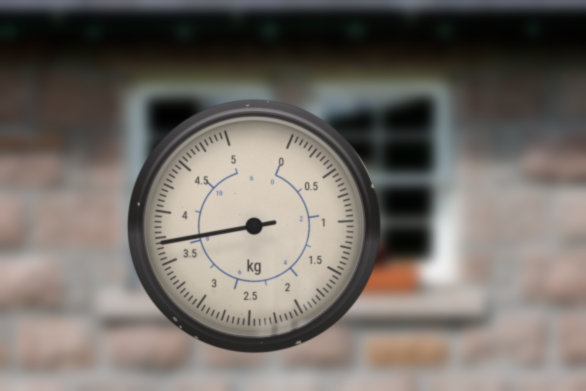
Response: 3.7; kg
